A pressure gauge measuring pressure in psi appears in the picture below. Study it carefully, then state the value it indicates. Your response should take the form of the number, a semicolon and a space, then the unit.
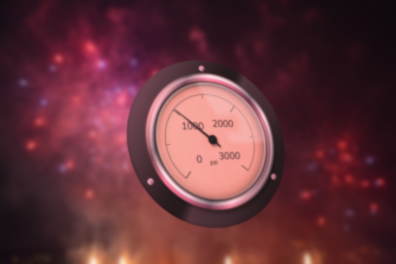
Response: 1000; psi
